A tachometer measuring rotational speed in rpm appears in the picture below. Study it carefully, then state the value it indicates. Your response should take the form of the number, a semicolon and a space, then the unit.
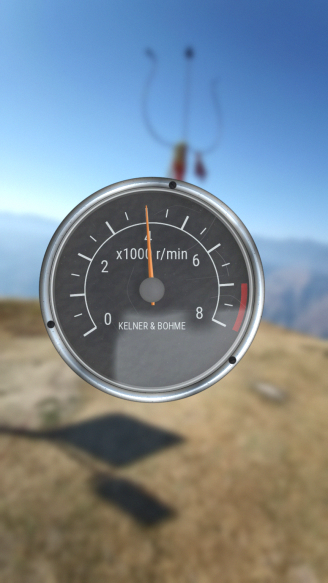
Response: 4000; rpm
